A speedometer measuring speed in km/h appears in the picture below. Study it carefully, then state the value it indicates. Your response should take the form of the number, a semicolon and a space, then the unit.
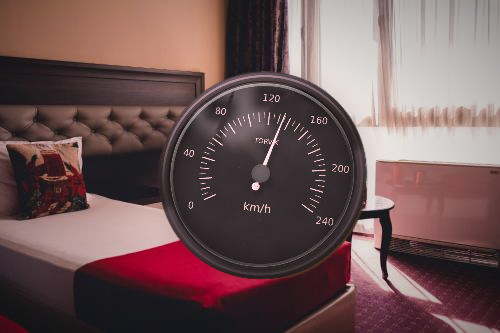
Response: 135; km/h
